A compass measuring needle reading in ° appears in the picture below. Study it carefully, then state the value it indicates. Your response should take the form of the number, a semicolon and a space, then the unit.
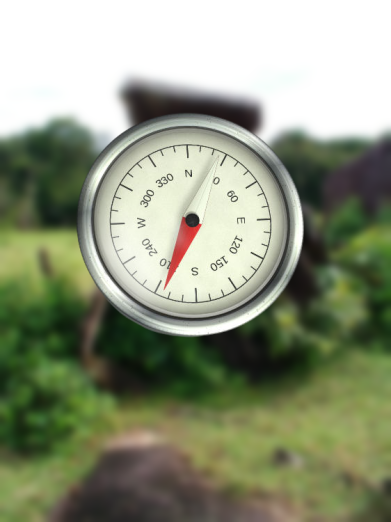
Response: 205; °
